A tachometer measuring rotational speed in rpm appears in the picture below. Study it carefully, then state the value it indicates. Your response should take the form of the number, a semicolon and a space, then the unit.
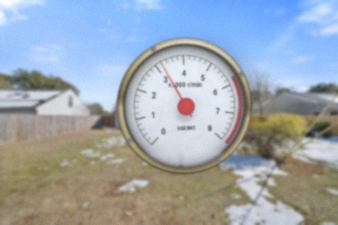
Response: 3200; rpm
